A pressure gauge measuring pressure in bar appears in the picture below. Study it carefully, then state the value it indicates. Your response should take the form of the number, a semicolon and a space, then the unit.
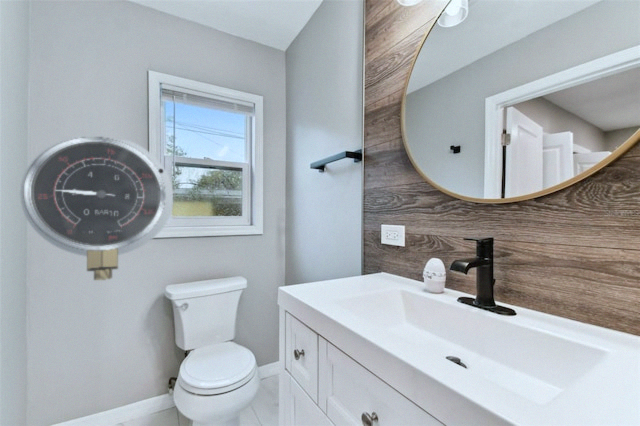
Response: 2; bar
